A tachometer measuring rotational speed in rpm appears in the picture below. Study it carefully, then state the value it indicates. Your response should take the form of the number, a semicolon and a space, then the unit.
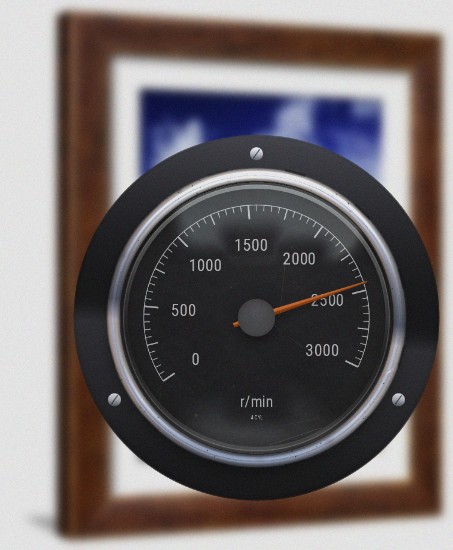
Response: 2450; rpm
